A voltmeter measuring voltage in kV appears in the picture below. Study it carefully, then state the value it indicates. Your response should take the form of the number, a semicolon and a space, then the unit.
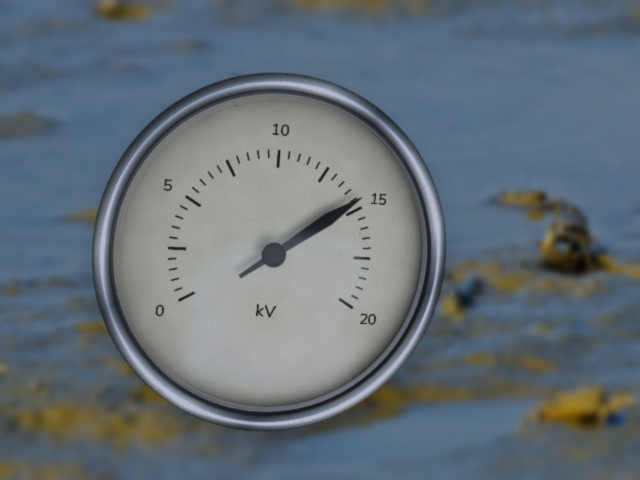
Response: 14.5; kV
